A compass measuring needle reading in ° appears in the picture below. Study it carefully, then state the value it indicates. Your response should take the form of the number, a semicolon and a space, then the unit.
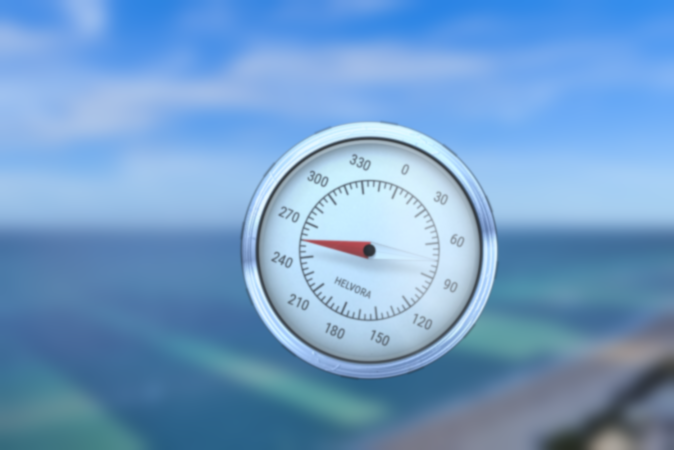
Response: 255; °
